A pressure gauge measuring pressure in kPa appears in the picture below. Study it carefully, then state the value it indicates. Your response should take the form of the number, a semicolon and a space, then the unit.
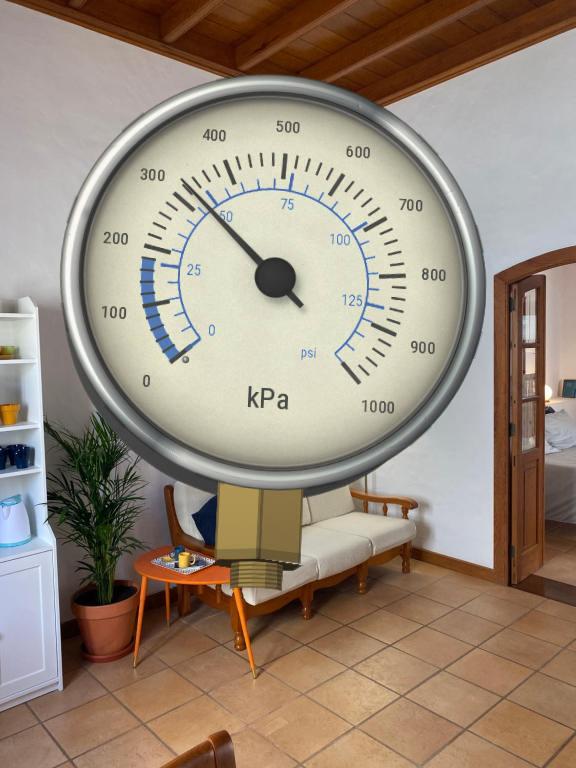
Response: 320; kPa
